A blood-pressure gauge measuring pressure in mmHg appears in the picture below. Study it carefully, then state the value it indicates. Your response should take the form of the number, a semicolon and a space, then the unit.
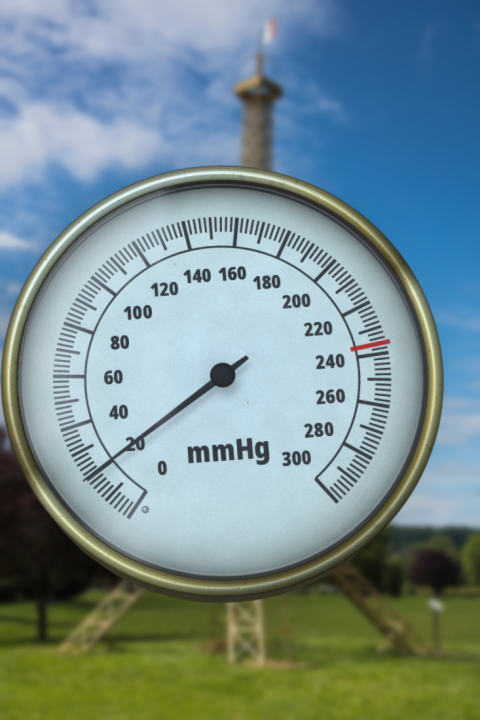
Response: 20; mmHg
